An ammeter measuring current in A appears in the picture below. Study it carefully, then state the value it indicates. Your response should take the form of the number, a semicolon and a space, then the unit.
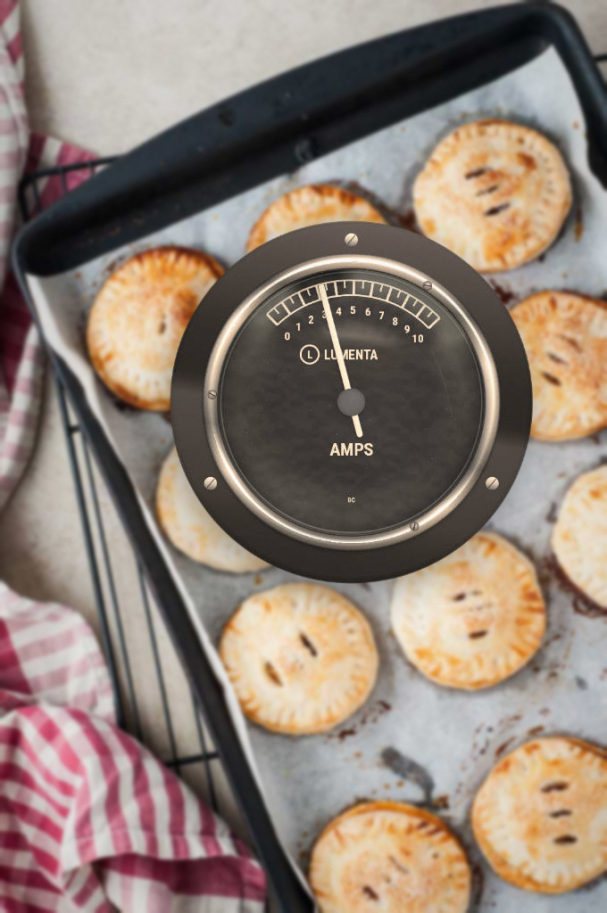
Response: 3.25; A
